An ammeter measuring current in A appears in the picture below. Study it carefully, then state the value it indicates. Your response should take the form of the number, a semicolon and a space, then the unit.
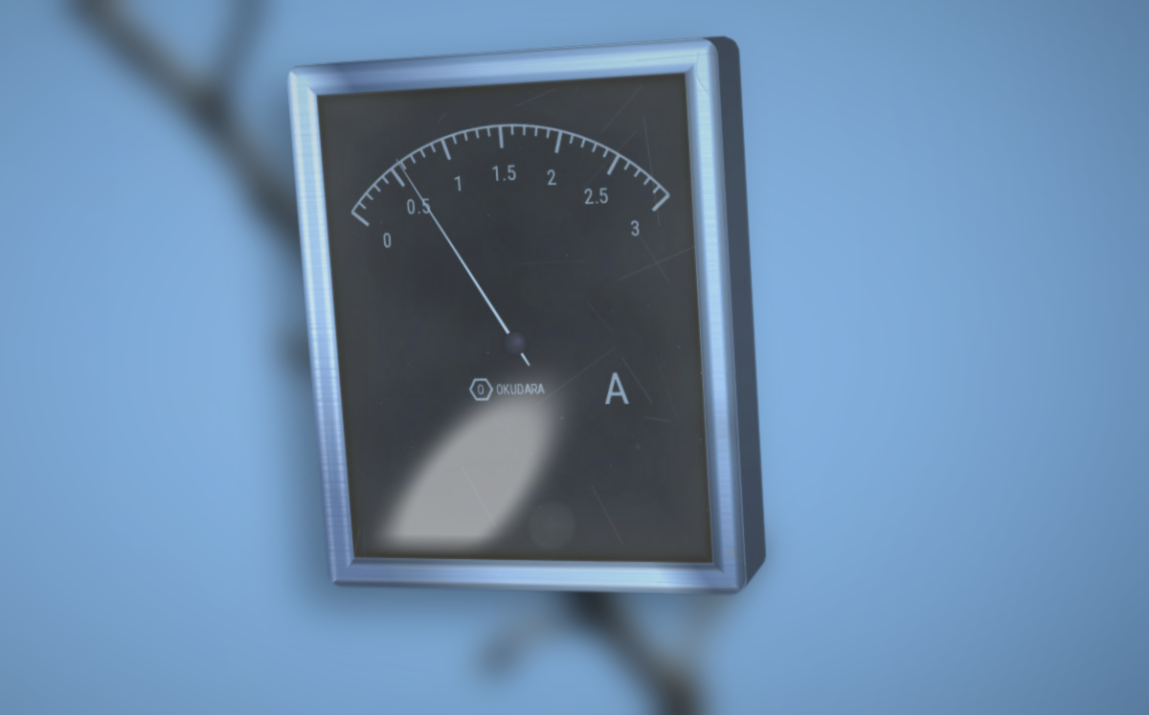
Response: 0.6; A
